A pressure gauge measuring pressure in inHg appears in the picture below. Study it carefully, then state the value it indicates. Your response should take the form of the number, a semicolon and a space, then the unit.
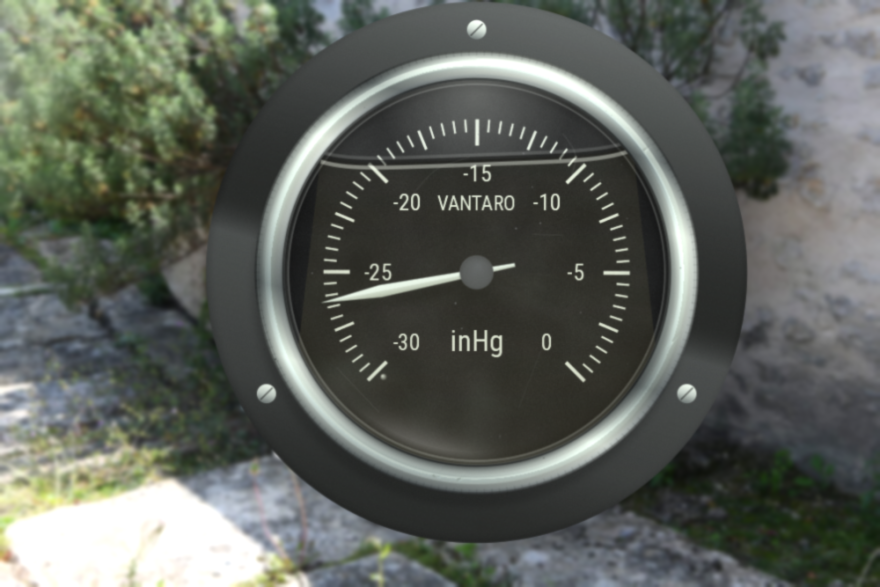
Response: -26.25; inHg
